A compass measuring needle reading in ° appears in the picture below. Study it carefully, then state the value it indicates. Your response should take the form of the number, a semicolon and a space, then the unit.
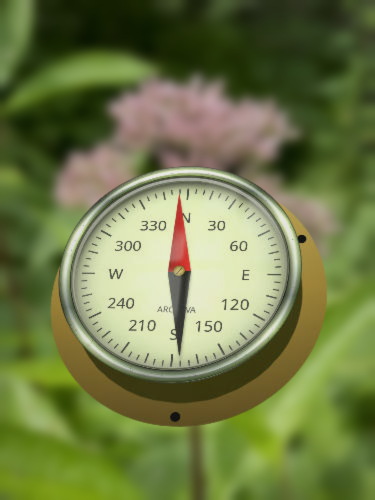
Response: 355; °
